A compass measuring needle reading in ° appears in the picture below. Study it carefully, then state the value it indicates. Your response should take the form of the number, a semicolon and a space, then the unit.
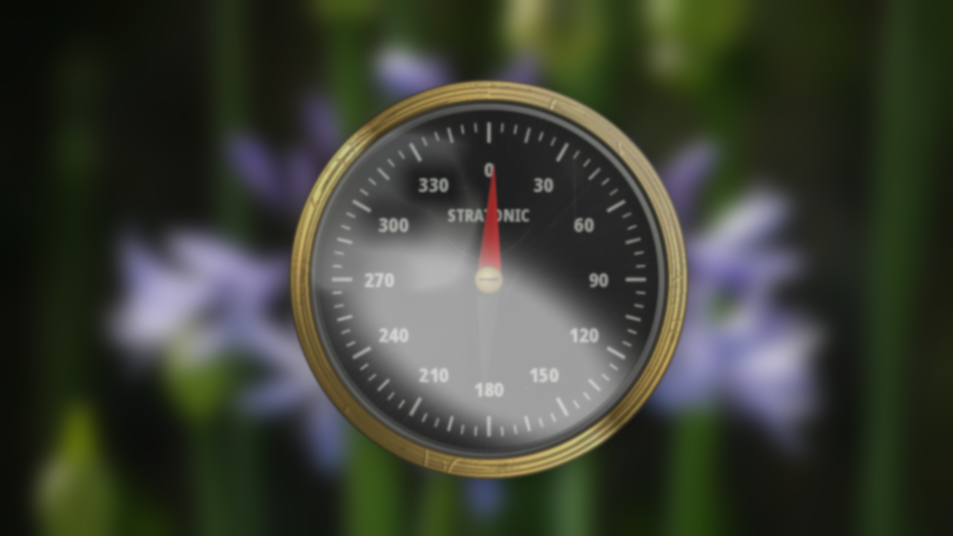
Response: 2.5; °
